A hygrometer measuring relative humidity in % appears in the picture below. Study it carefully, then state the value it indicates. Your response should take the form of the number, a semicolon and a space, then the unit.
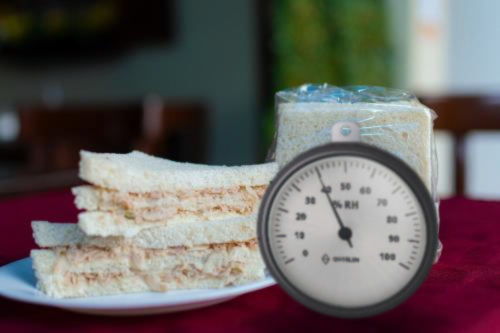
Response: 40; %
